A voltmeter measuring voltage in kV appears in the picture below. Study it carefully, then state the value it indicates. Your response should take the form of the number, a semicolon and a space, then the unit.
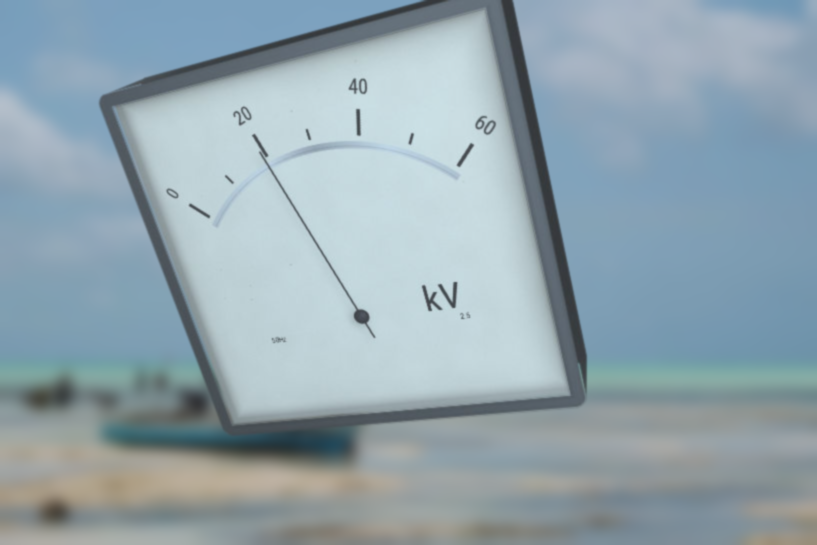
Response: 20; kV
